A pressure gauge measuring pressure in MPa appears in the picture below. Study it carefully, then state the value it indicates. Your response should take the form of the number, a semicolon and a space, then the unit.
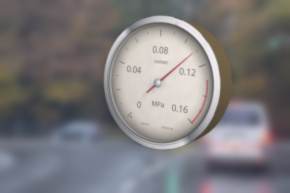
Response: 0.11; MPa
